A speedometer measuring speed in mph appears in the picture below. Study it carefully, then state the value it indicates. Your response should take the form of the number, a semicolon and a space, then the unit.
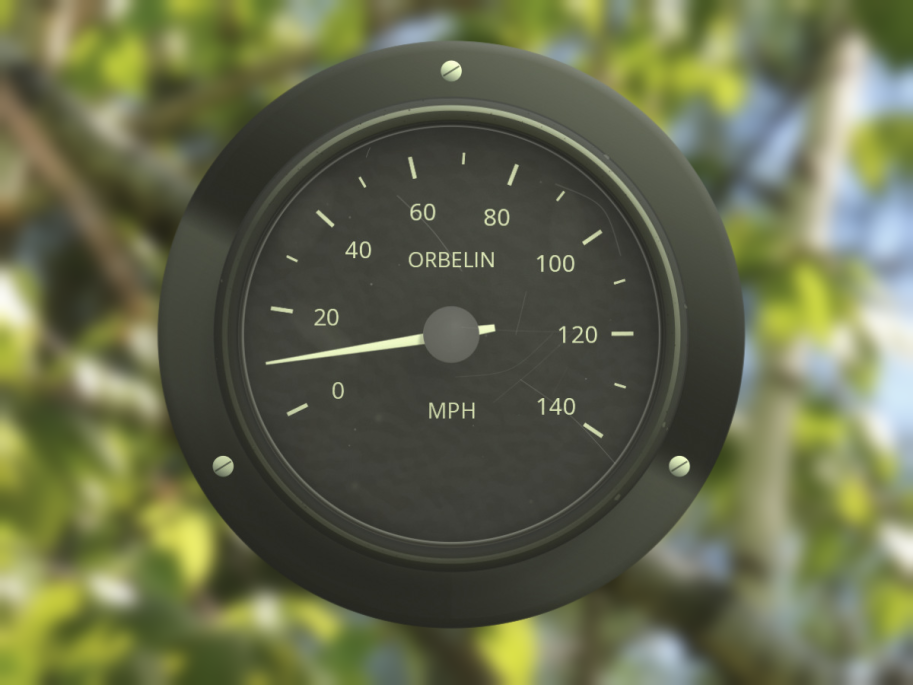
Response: 10; mph
